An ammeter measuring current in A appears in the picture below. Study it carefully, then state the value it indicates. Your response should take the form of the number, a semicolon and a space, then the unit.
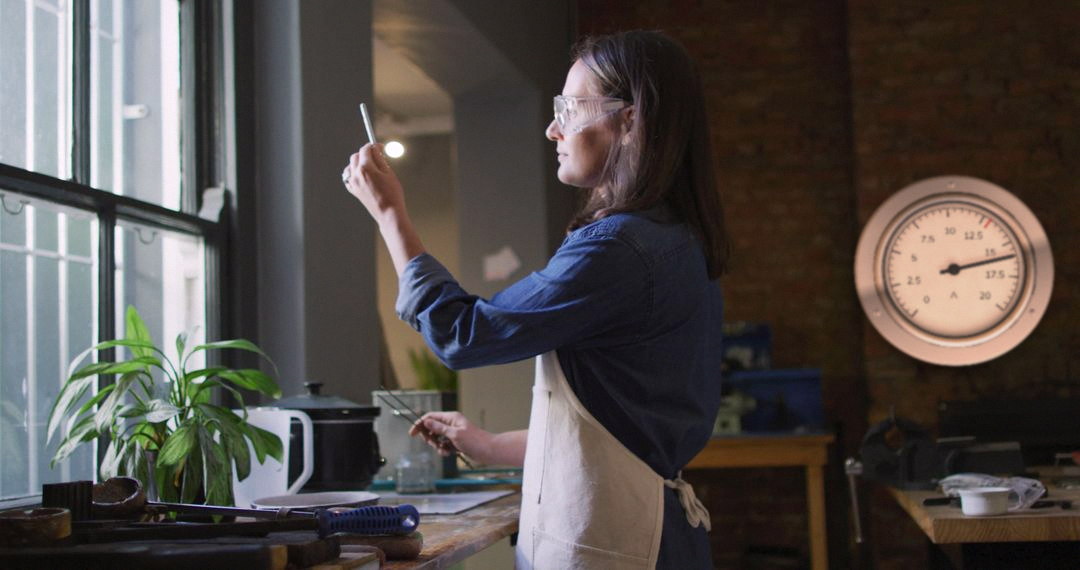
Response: 16; A
